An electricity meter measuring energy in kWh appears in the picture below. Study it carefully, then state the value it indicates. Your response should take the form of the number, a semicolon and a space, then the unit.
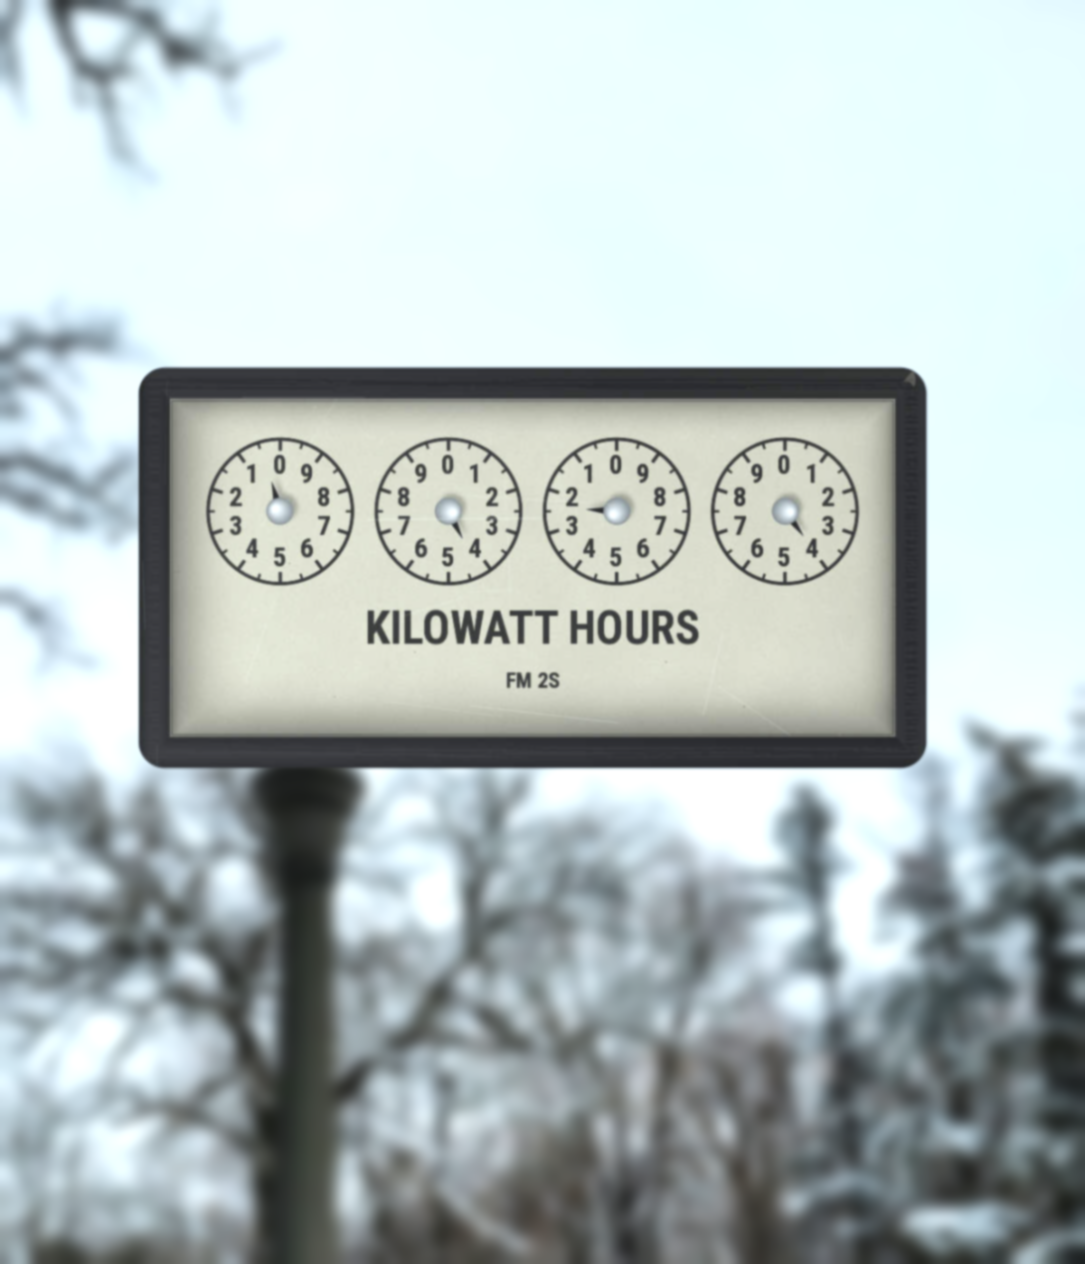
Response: 424; kWh
